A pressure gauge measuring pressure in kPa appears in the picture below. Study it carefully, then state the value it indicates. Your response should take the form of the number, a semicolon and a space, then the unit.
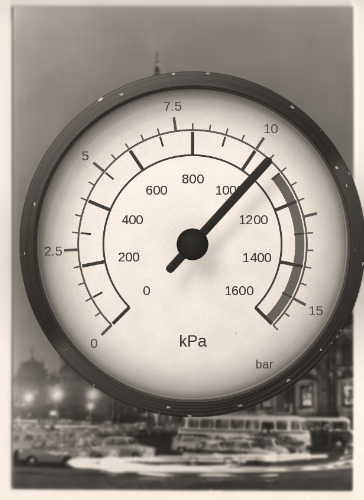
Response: 1050; kPa
